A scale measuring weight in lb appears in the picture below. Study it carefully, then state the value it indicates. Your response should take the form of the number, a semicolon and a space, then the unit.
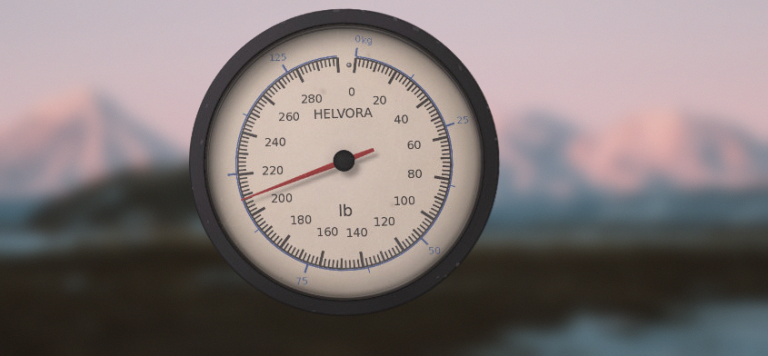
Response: 208; lb
